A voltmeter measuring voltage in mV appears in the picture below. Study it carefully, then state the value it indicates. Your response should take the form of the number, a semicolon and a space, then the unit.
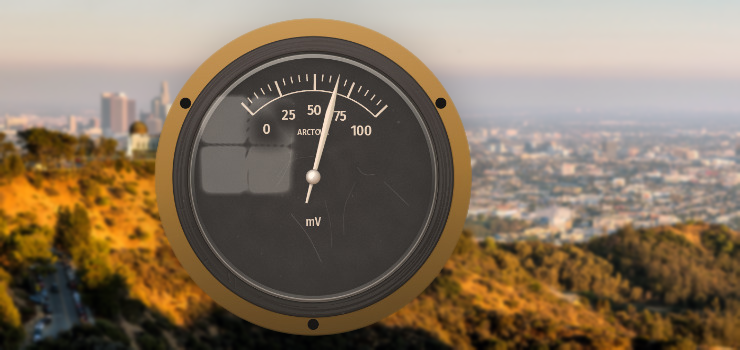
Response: 65; mV
